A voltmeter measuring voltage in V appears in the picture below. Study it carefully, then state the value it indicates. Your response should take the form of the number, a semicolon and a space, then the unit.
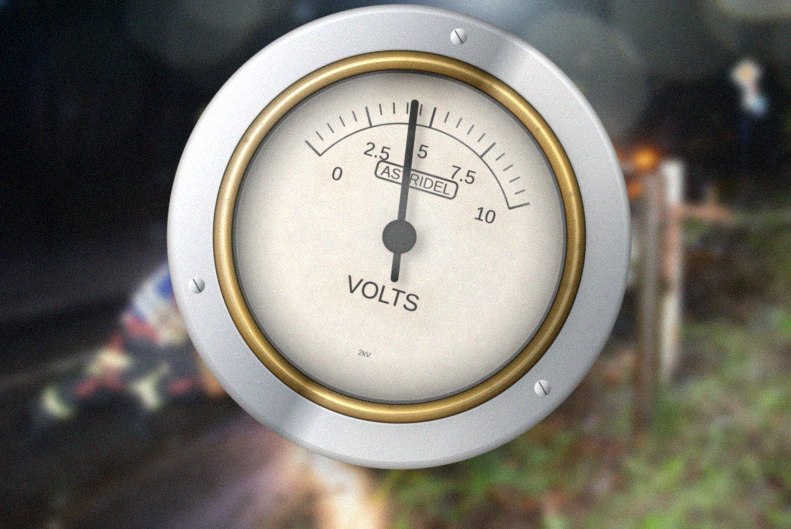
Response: 4.25; V
